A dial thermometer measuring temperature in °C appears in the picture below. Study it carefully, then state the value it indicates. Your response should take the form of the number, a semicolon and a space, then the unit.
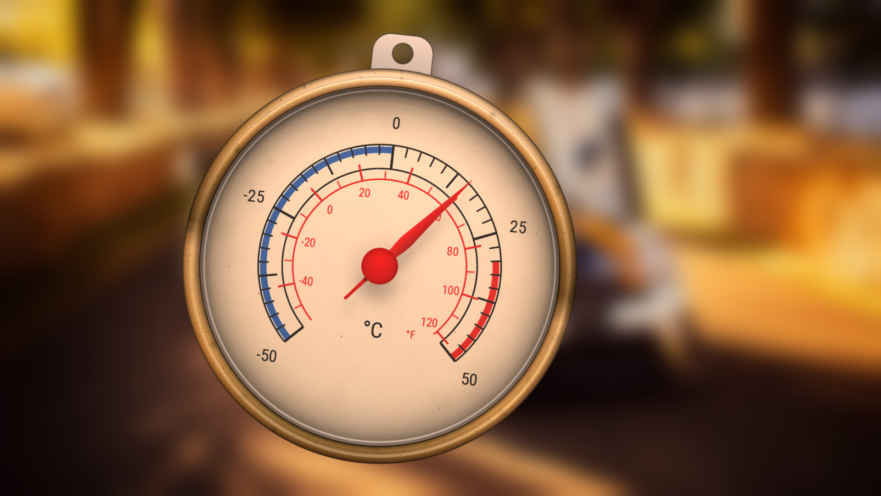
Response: 15; °C
